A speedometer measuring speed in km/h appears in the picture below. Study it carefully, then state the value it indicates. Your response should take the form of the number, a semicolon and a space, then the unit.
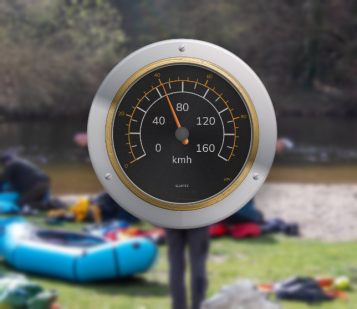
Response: 65; km/h
